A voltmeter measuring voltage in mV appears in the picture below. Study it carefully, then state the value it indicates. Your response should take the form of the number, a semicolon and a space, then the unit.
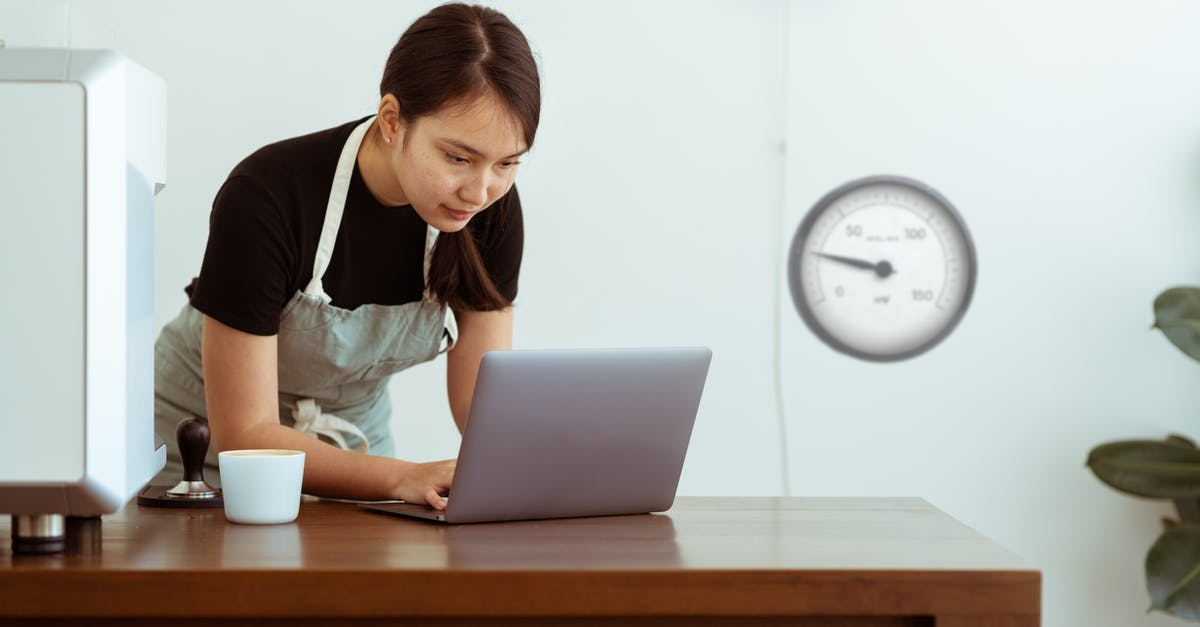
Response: 25; mV
